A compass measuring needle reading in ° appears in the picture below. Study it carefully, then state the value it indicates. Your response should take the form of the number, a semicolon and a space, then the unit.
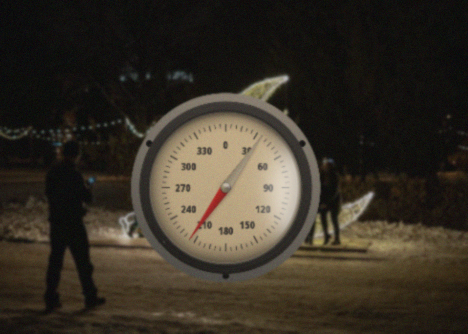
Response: 215; °
